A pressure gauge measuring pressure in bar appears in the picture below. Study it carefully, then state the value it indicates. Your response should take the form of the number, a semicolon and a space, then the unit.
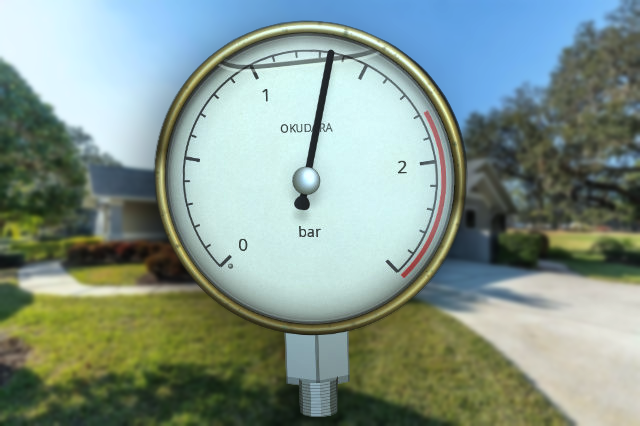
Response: 1.35; bar
